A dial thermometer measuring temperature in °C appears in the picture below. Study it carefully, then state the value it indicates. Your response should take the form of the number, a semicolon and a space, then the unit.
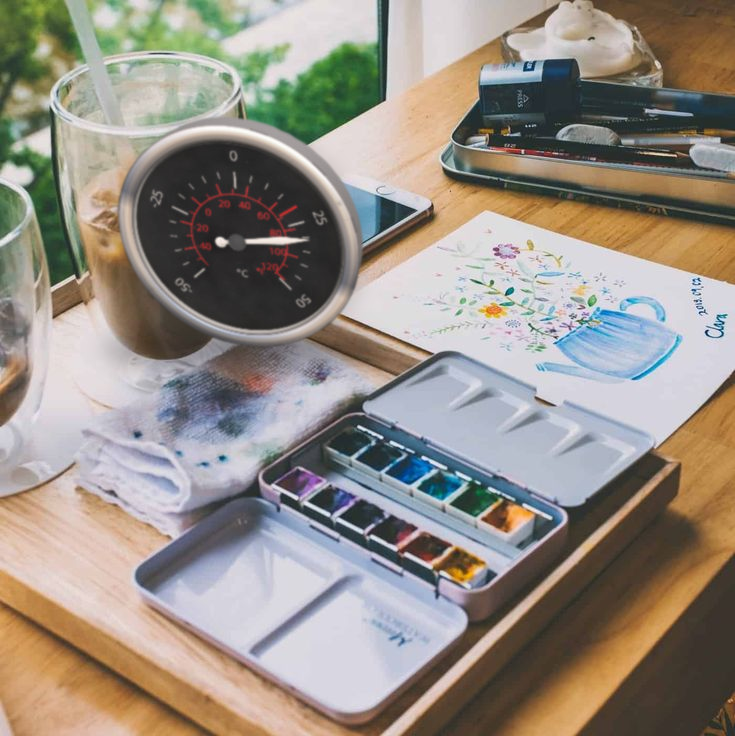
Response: 30; °C
